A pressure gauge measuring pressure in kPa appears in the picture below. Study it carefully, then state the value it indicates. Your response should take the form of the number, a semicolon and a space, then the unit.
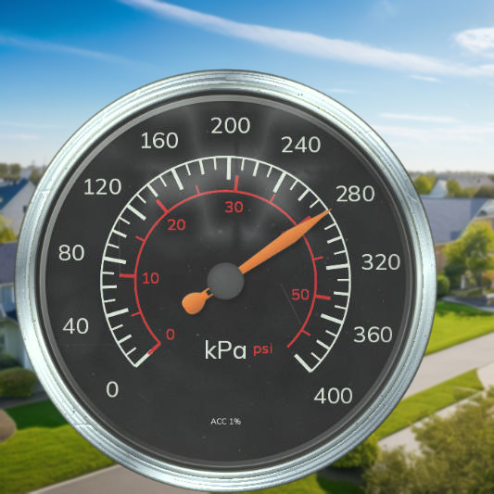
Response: 280; kPa
